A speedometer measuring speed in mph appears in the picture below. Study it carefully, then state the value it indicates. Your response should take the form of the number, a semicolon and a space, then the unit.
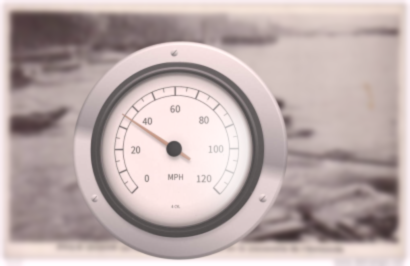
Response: 35; mph
